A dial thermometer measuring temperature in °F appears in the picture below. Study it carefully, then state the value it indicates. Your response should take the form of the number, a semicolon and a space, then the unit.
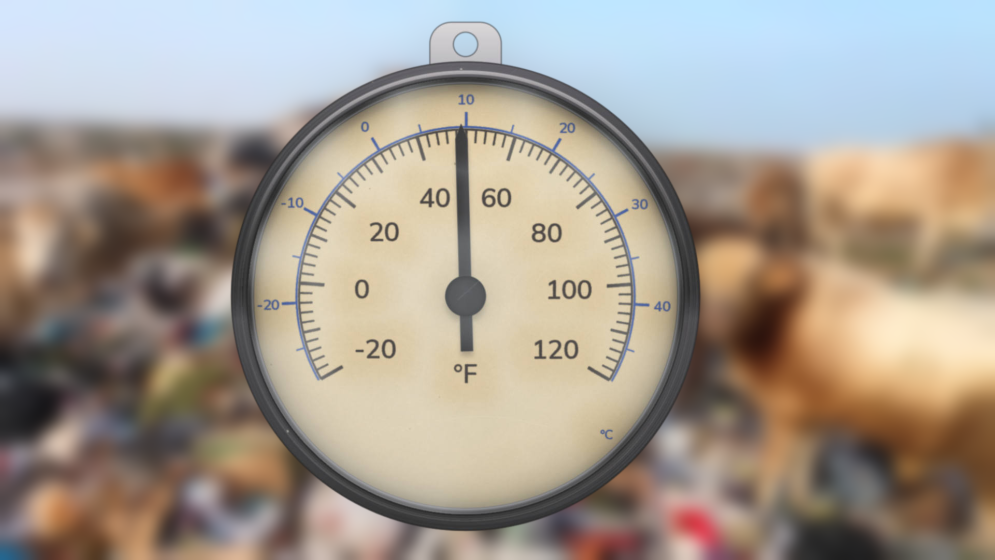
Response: 49; °F
